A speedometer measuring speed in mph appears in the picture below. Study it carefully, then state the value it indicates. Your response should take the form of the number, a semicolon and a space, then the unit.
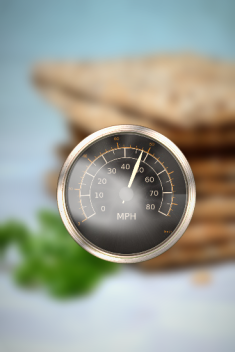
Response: 47.5; mph
